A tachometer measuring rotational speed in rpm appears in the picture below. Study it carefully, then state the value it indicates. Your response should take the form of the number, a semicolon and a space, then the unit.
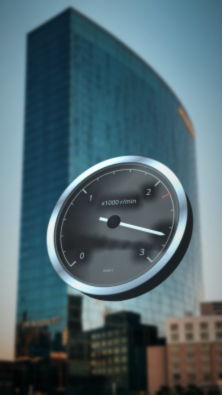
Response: 2700; rpm
